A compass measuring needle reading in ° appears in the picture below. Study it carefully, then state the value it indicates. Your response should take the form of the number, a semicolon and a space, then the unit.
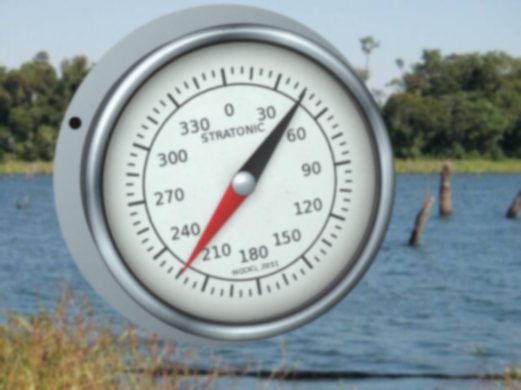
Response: 225; °
